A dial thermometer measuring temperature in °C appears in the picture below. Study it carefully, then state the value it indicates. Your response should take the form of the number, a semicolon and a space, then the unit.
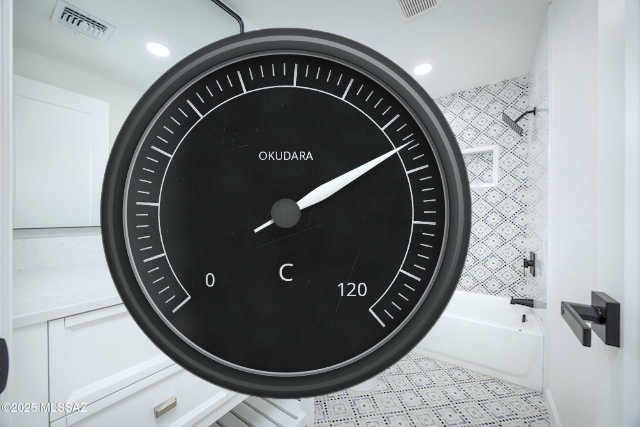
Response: 85; °C
